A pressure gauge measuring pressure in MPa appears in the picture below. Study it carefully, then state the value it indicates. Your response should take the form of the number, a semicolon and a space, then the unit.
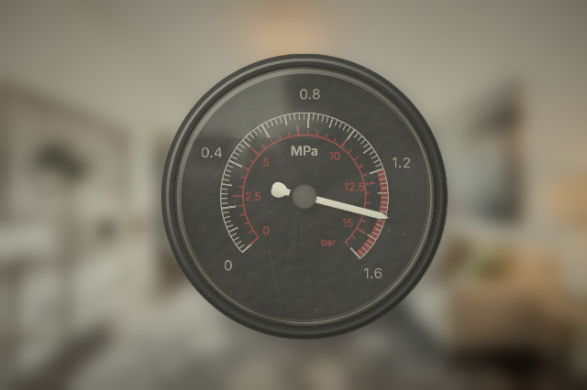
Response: 1.4; MPa
